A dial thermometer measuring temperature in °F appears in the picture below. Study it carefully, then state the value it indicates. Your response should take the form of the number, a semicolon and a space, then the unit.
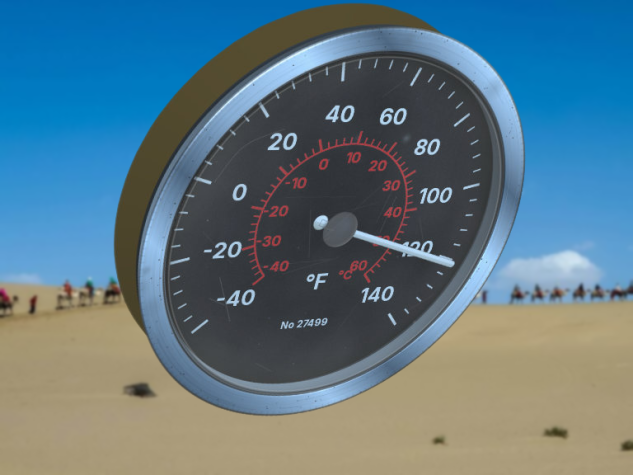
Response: 120; °F
